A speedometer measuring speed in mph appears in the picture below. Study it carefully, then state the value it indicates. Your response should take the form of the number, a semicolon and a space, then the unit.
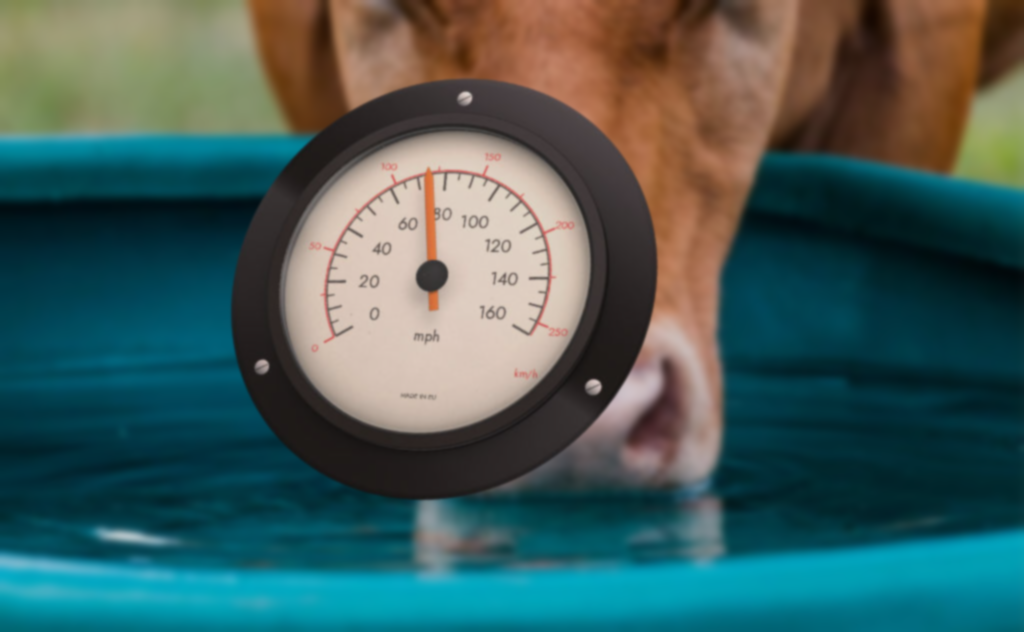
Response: 75; mph
